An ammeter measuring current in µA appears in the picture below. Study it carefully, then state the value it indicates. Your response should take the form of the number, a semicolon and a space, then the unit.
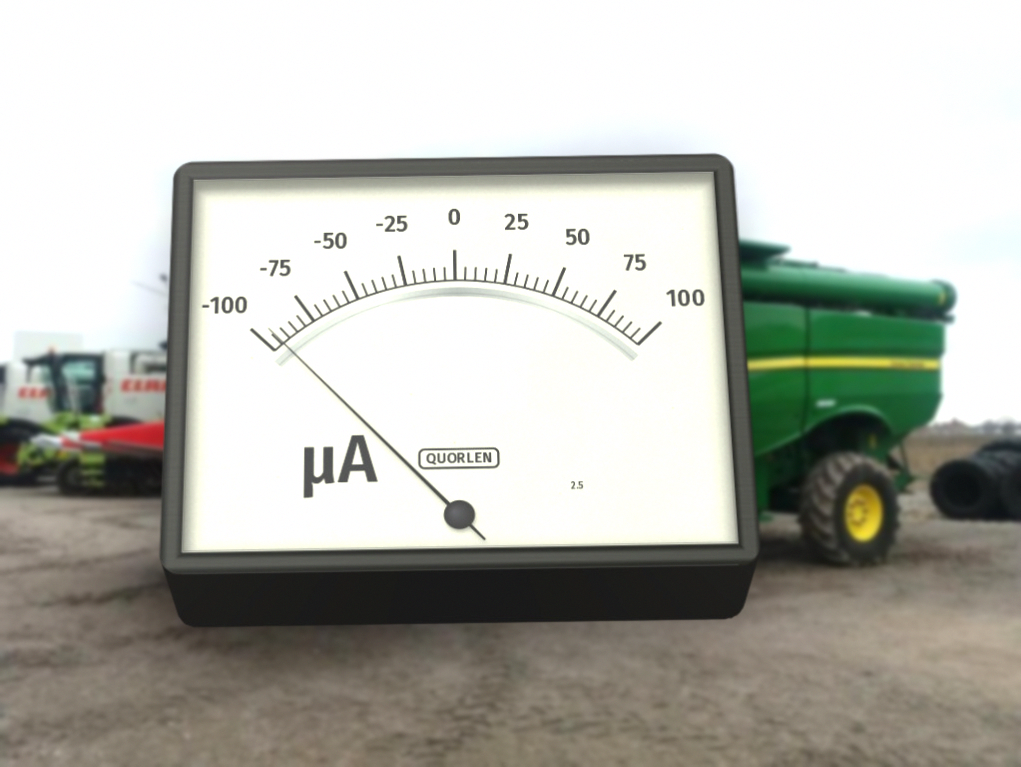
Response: -95; µA
